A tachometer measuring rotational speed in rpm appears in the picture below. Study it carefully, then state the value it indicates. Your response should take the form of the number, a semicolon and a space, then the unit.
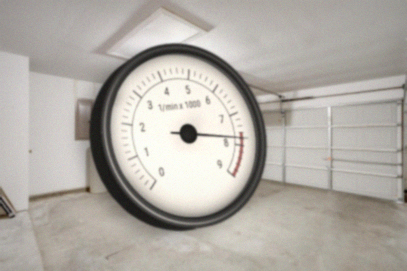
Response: 7800; rpm
